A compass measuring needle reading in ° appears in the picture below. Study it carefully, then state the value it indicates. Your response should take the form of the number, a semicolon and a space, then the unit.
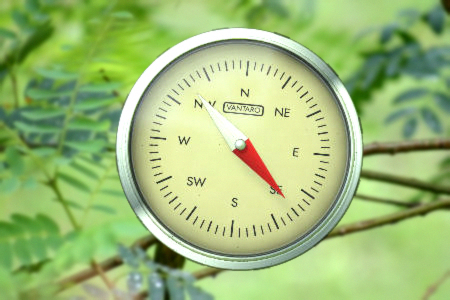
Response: 135; °
